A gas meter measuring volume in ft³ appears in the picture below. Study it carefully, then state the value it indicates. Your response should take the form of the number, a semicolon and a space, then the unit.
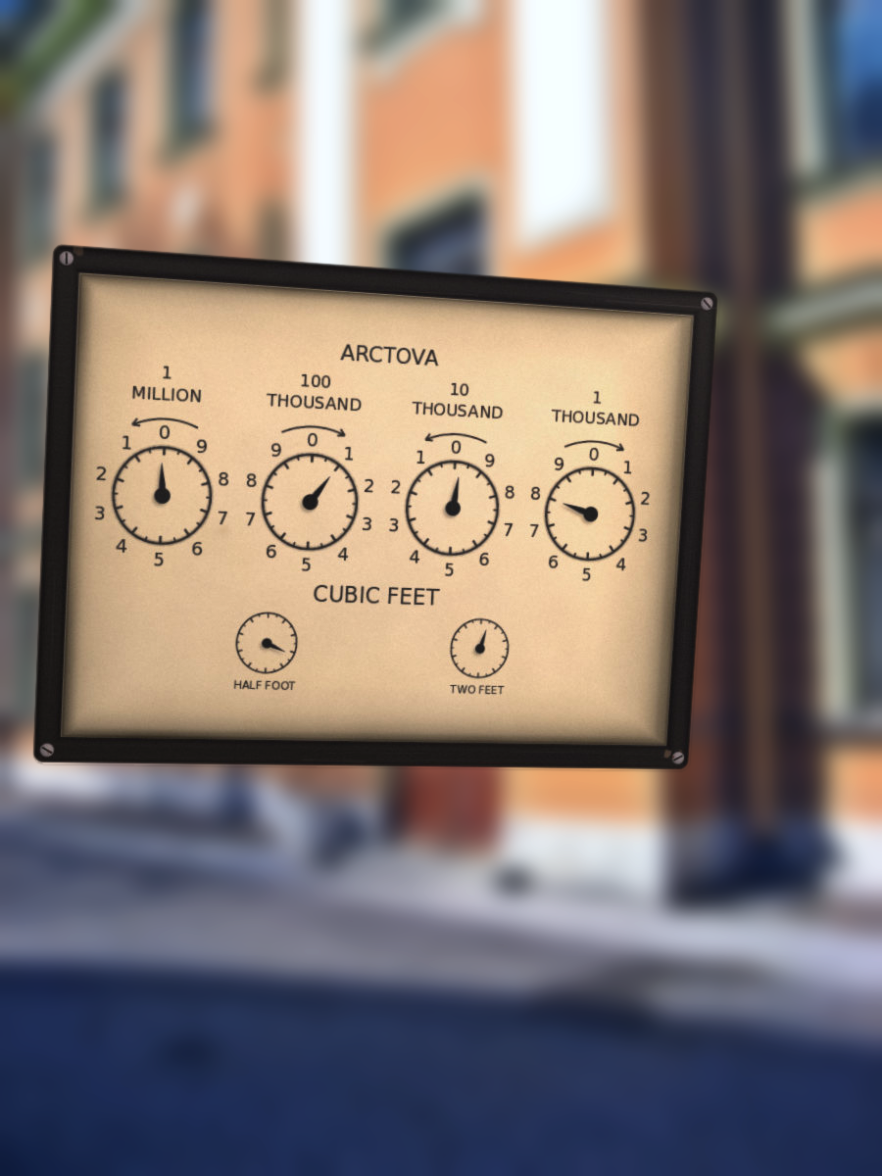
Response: 9800; ft³
